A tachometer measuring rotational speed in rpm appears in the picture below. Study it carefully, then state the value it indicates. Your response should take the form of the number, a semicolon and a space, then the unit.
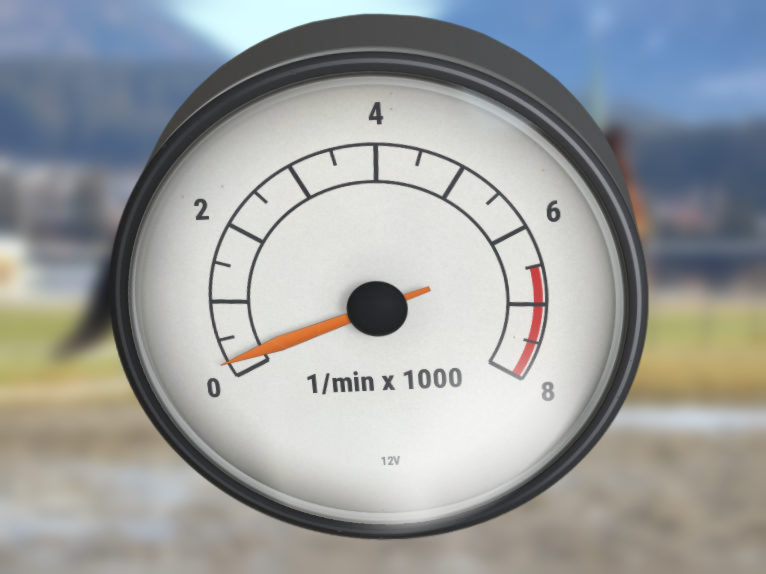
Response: 250; rpm
